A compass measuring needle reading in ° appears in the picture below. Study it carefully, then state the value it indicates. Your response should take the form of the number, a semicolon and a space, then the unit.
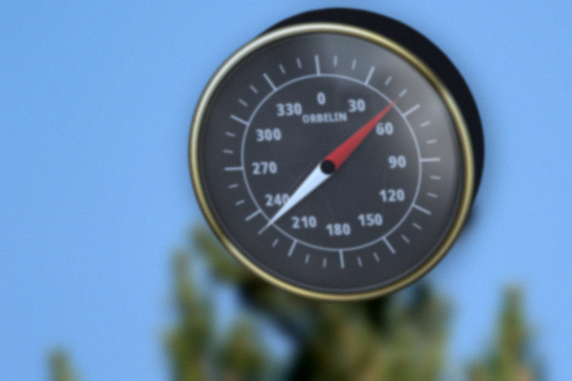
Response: 50; °
